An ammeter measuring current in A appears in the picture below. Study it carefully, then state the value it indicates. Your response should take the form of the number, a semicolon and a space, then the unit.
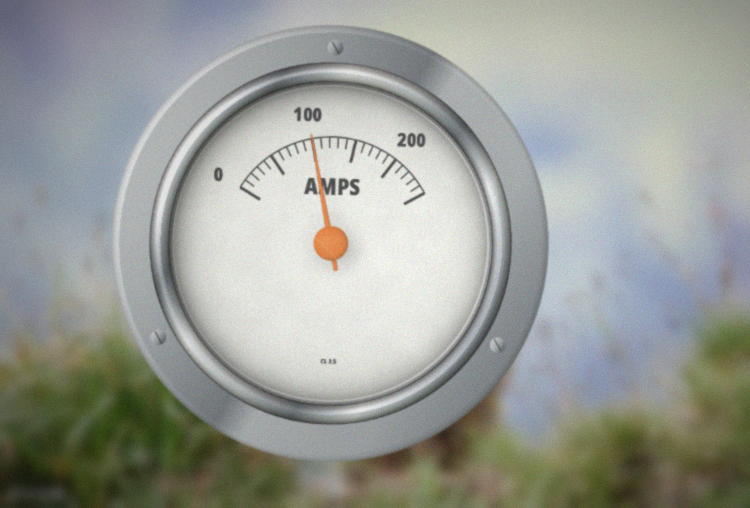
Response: 100; A
